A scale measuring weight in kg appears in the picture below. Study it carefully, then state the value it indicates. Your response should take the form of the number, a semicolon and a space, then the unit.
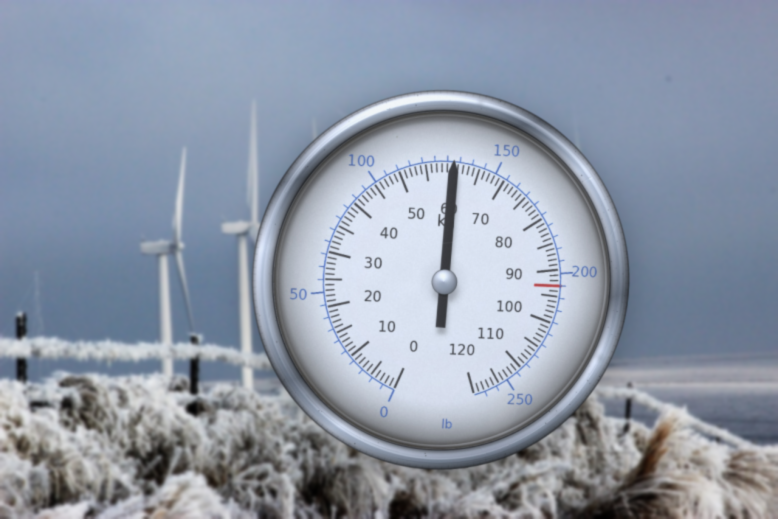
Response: 60; kg
